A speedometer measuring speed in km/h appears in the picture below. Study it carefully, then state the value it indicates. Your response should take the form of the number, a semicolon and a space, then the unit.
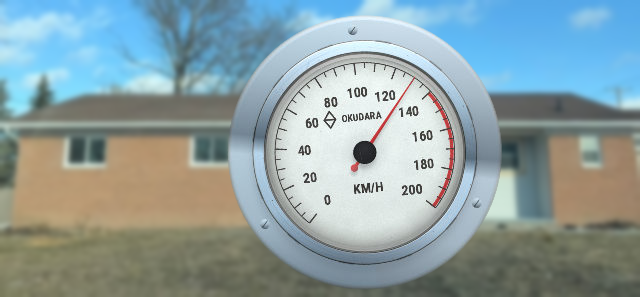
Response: 130; km/h
